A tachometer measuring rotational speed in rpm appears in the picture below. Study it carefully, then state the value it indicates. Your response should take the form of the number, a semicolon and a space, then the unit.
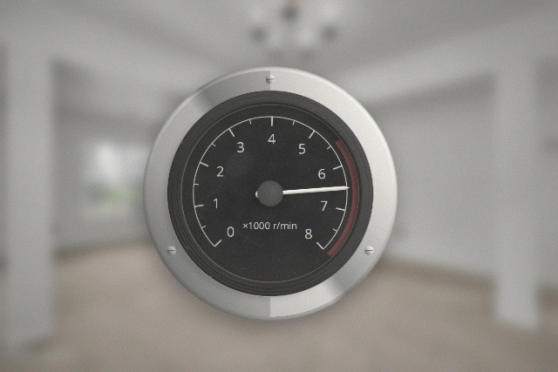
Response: 6500; rpm
